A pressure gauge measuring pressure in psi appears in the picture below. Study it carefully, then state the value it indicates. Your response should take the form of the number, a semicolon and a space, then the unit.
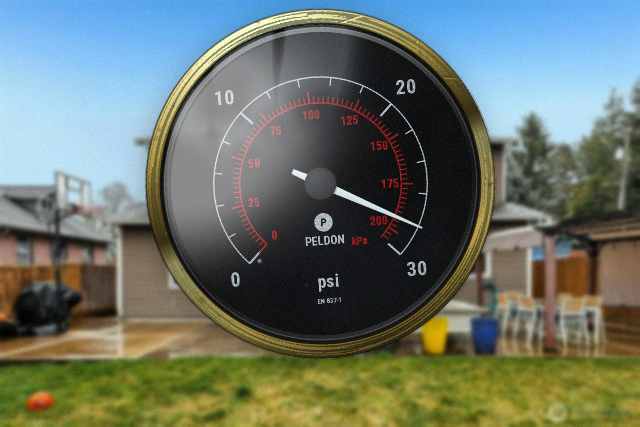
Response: 28; psi
